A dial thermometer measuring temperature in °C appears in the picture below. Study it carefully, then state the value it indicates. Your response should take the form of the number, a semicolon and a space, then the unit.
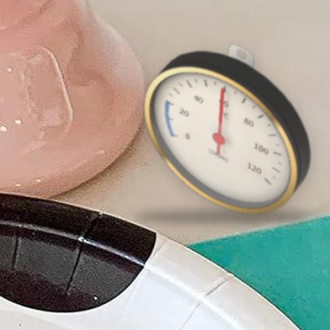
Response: 60; °C
